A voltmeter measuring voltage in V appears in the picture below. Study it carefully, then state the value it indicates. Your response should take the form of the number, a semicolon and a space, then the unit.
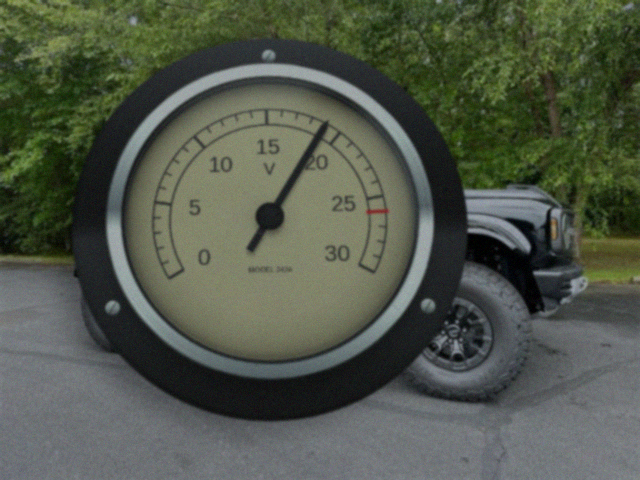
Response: 19; V
